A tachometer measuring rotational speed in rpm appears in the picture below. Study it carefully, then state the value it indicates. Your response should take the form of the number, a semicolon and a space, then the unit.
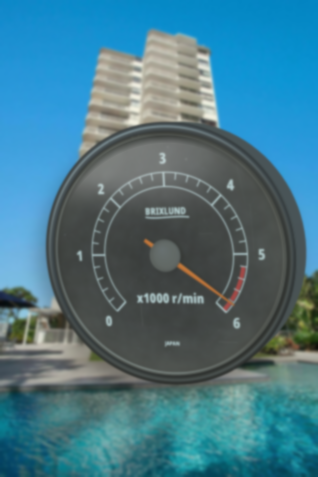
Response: 5800; rpm
